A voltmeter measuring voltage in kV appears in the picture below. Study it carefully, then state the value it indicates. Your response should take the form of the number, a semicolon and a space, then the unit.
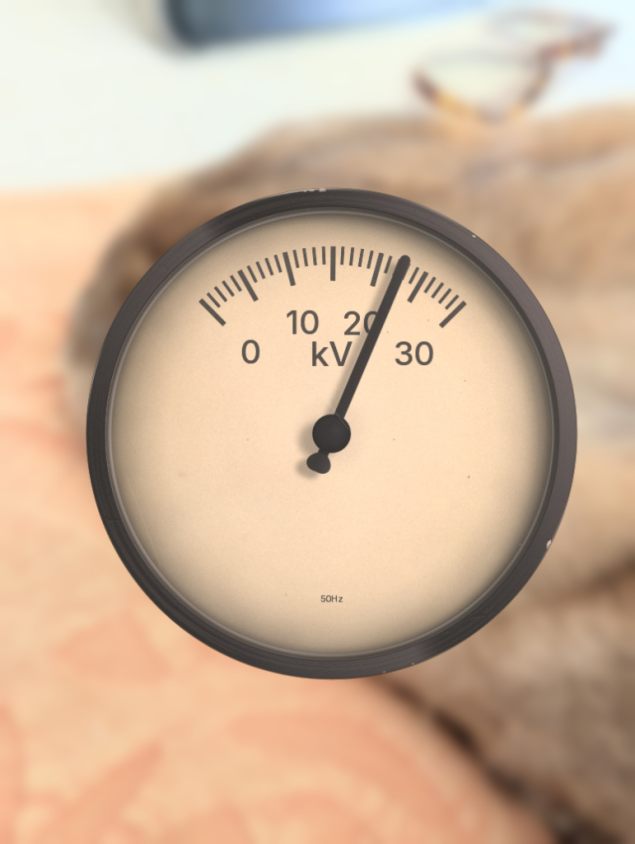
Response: 22.5; kV
